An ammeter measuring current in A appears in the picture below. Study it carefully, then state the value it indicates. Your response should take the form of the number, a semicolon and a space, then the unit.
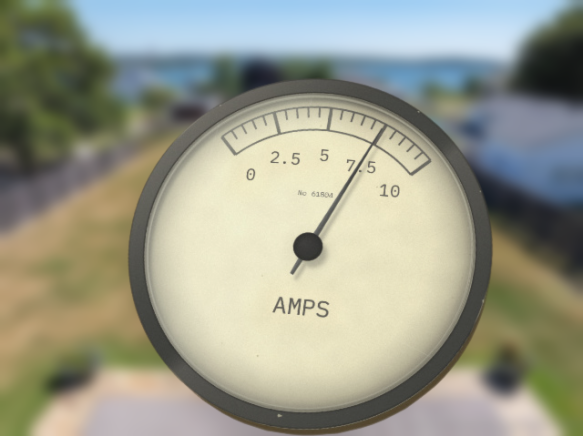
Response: 7.5; A
